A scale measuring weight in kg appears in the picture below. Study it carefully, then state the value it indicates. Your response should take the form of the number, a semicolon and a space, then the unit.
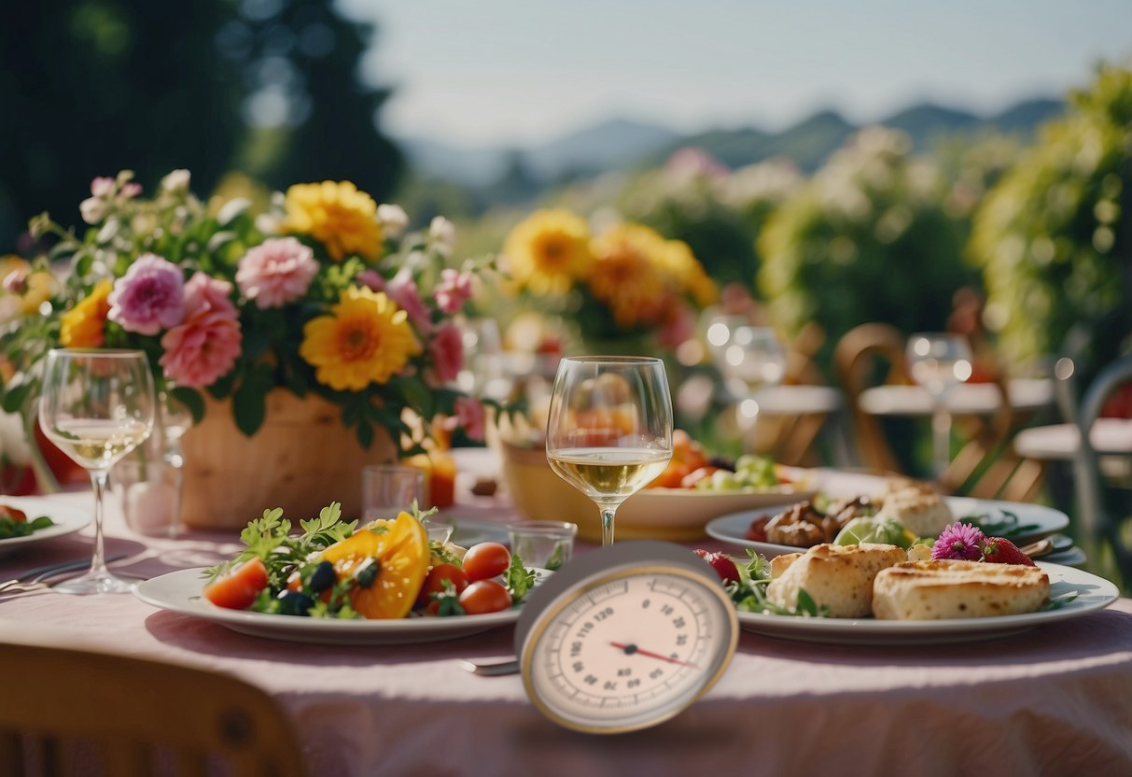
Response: 40; kg
